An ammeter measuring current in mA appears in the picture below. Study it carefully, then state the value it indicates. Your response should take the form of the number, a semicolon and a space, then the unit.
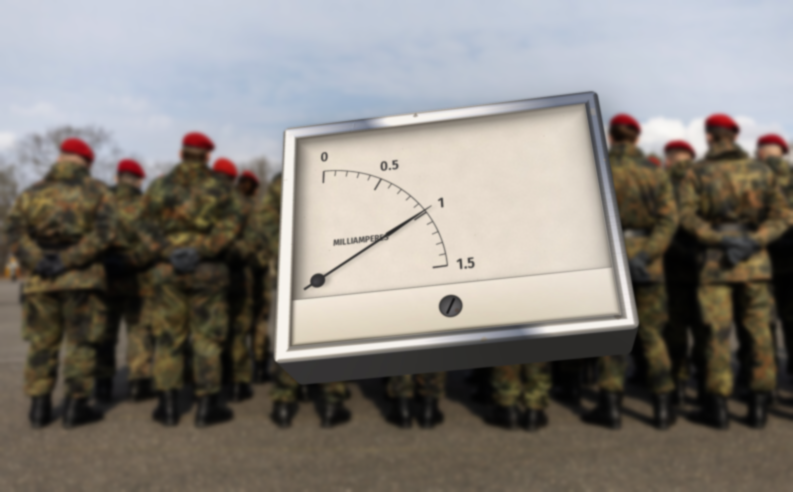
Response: 1; mA
